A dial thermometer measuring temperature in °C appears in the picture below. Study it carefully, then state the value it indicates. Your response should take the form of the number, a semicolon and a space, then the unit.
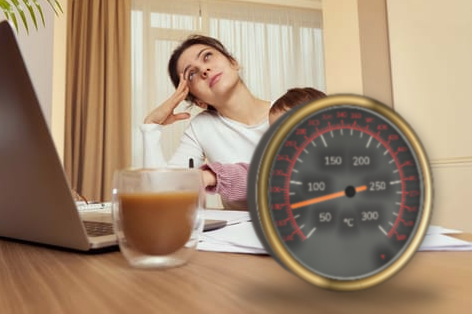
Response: 80; °C
